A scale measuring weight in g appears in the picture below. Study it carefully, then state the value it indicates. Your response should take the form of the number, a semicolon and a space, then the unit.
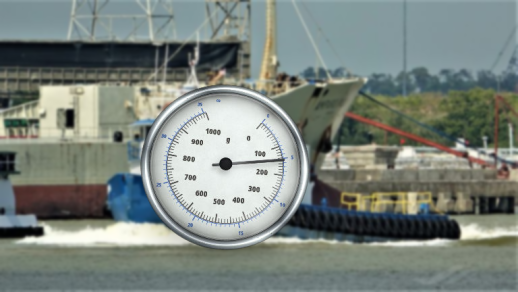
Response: 150; g
